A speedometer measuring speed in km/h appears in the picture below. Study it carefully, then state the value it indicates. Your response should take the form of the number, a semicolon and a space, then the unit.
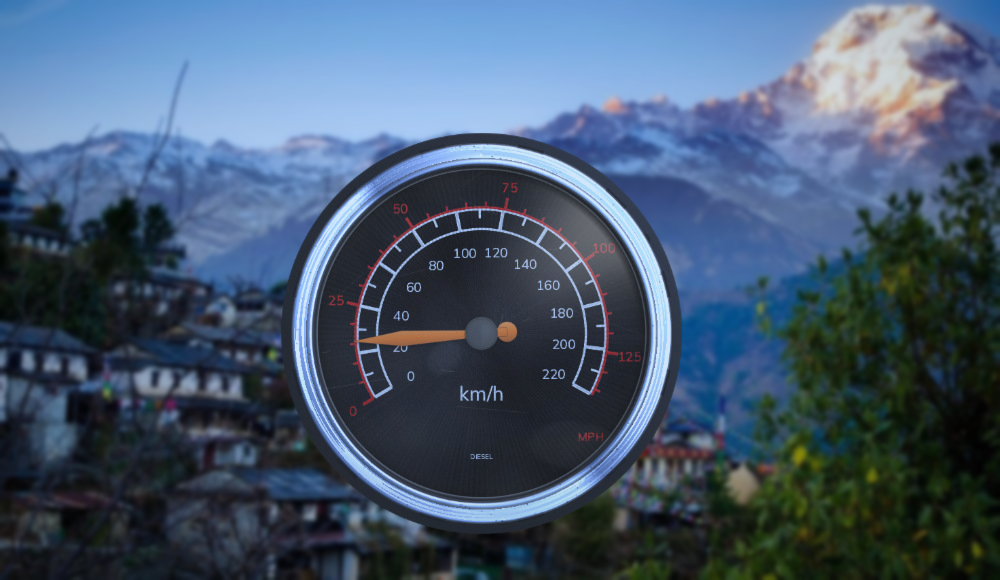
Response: 25; km/h
